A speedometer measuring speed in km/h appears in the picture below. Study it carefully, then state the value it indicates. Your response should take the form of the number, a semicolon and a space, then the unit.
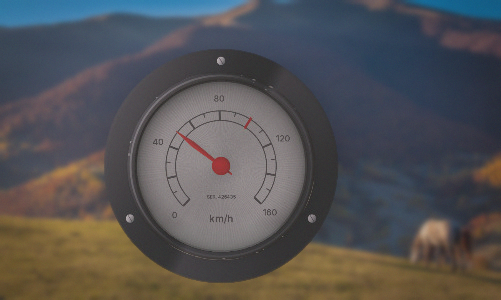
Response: 50; km/h
